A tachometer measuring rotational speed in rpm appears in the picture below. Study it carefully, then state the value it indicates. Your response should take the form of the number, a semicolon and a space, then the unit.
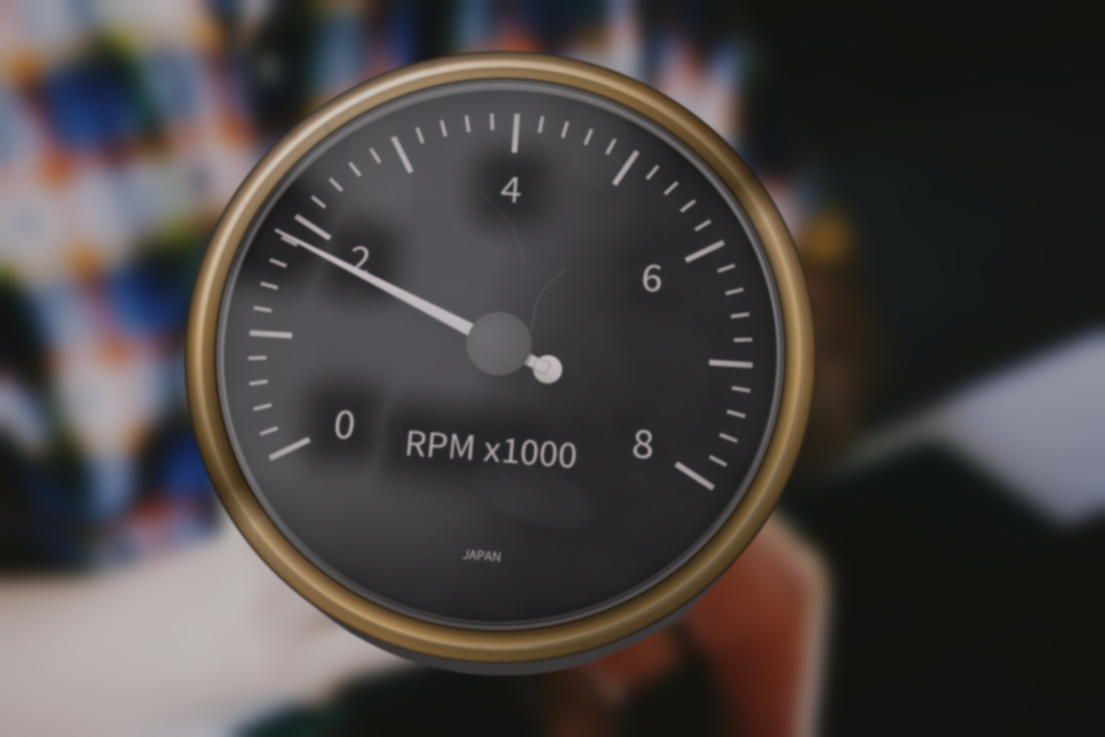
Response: 1800; rpm
